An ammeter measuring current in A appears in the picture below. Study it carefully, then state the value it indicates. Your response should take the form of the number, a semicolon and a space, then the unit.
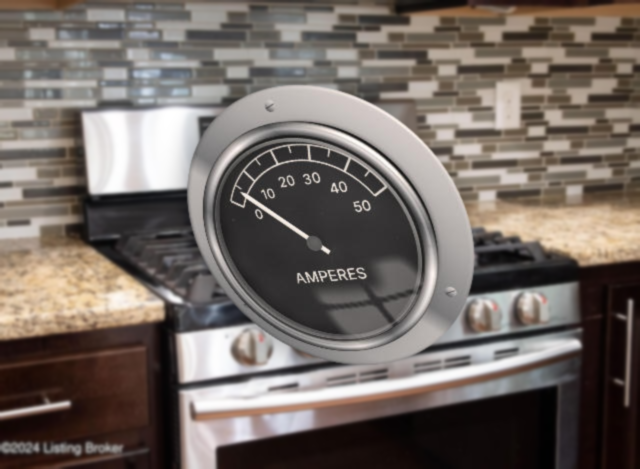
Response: 5; A
